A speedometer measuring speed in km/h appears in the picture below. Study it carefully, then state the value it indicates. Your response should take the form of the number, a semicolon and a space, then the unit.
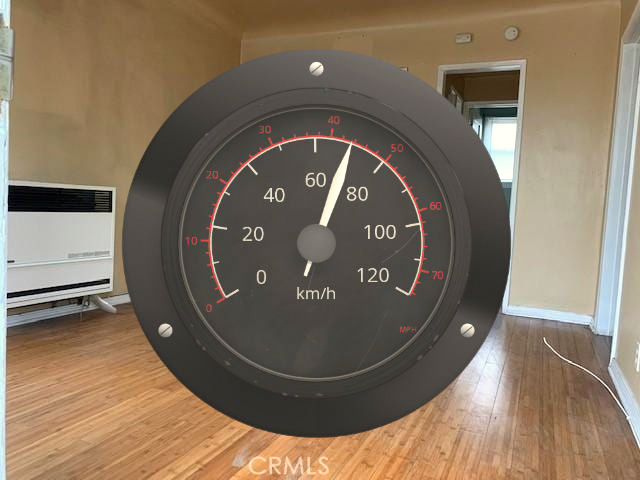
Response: 70; km/h
